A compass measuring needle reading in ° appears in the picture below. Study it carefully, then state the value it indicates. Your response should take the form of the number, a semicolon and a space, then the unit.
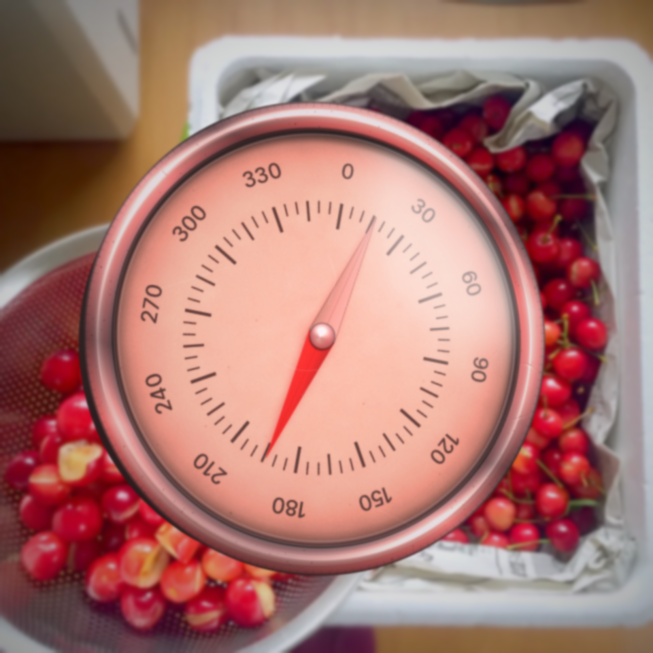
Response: 195; °
